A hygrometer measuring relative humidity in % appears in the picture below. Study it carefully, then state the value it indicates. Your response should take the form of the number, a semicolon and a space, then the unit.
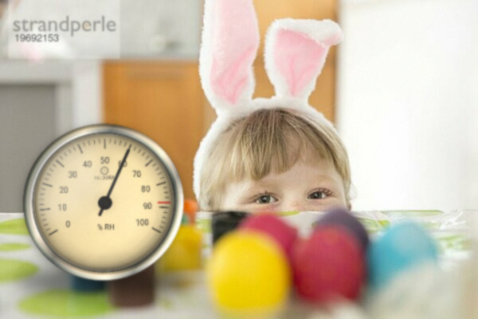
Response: 60; %
